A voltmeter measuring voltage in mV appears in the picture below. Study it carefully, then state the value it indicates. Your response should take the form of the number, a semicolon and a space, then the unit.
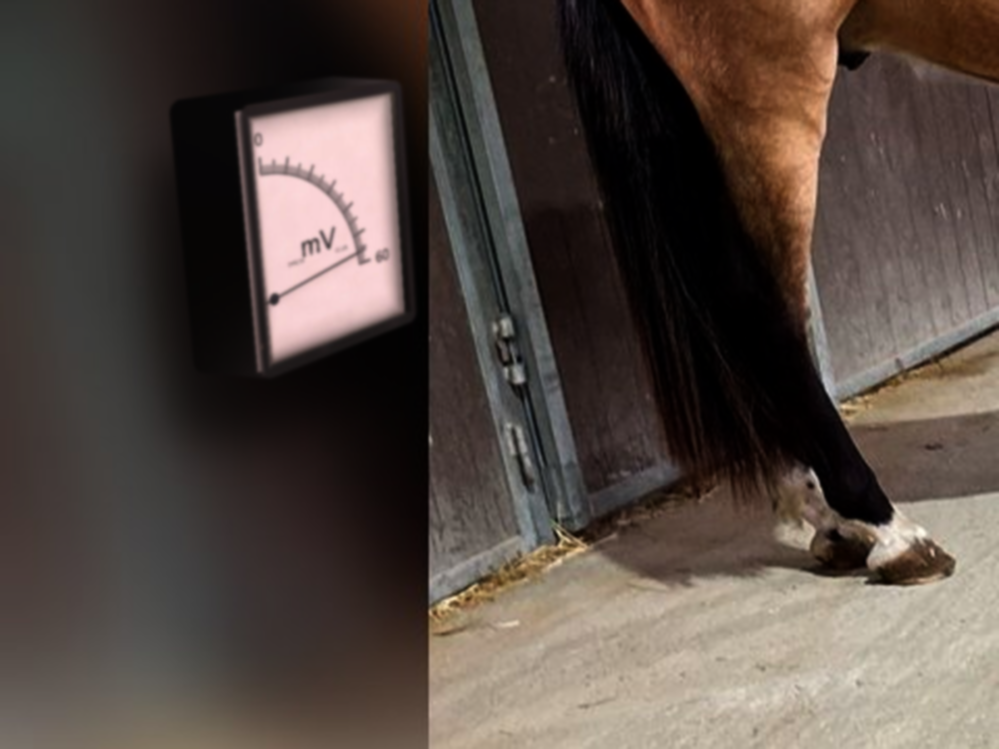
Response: 55; mV
